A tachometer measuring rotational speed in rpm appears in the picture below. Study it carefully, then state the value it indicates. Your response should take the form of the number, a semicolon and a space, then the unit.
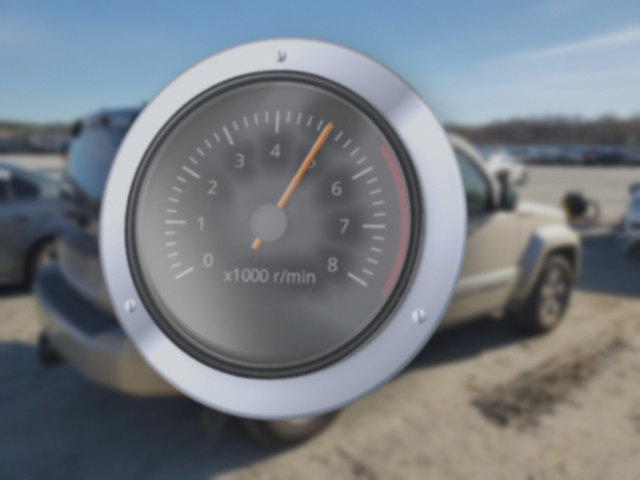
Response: 5000; rpm
